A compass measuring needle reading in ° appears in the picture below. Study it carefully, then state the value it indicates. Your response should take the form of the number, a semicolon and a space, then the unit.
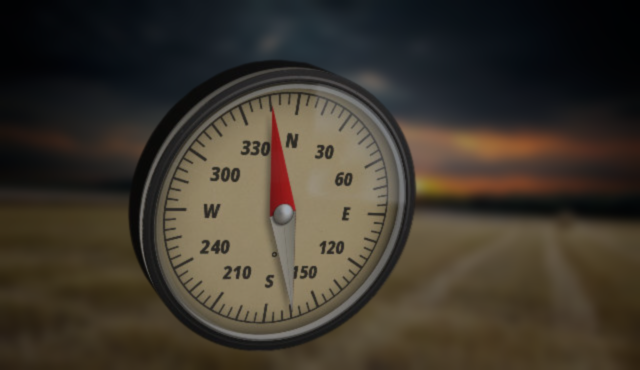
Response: 345; °
